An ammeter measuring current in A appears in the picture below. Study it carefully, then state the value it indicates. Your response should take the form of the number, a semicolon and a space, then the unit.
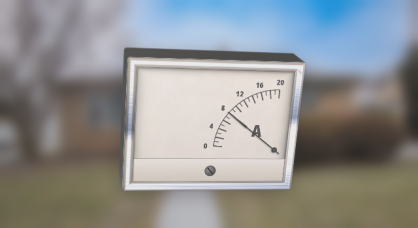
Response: 8; A
